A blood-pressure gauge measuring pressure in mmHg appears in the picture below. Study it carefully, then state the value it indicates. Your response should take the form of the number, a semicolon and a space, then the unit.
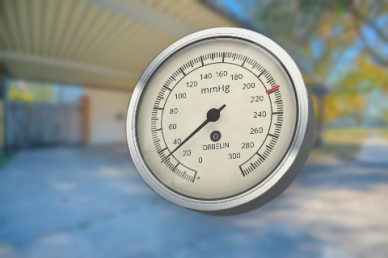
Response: 30; mmHg
